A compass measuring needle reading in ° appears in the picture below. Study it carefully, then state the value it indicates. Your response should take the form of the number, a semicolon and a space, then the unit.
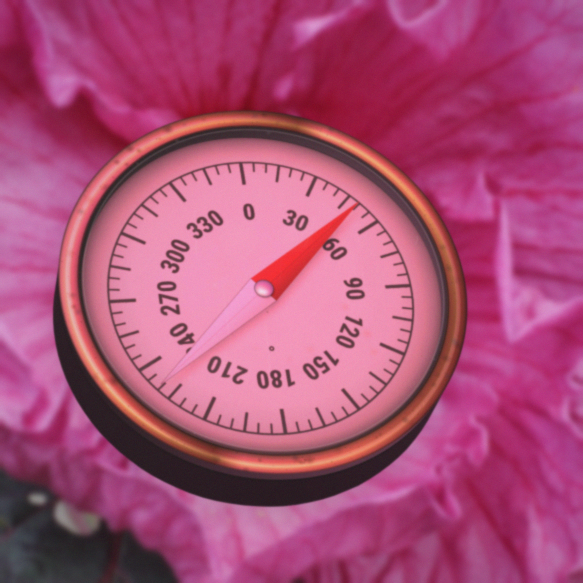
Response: 50; °
